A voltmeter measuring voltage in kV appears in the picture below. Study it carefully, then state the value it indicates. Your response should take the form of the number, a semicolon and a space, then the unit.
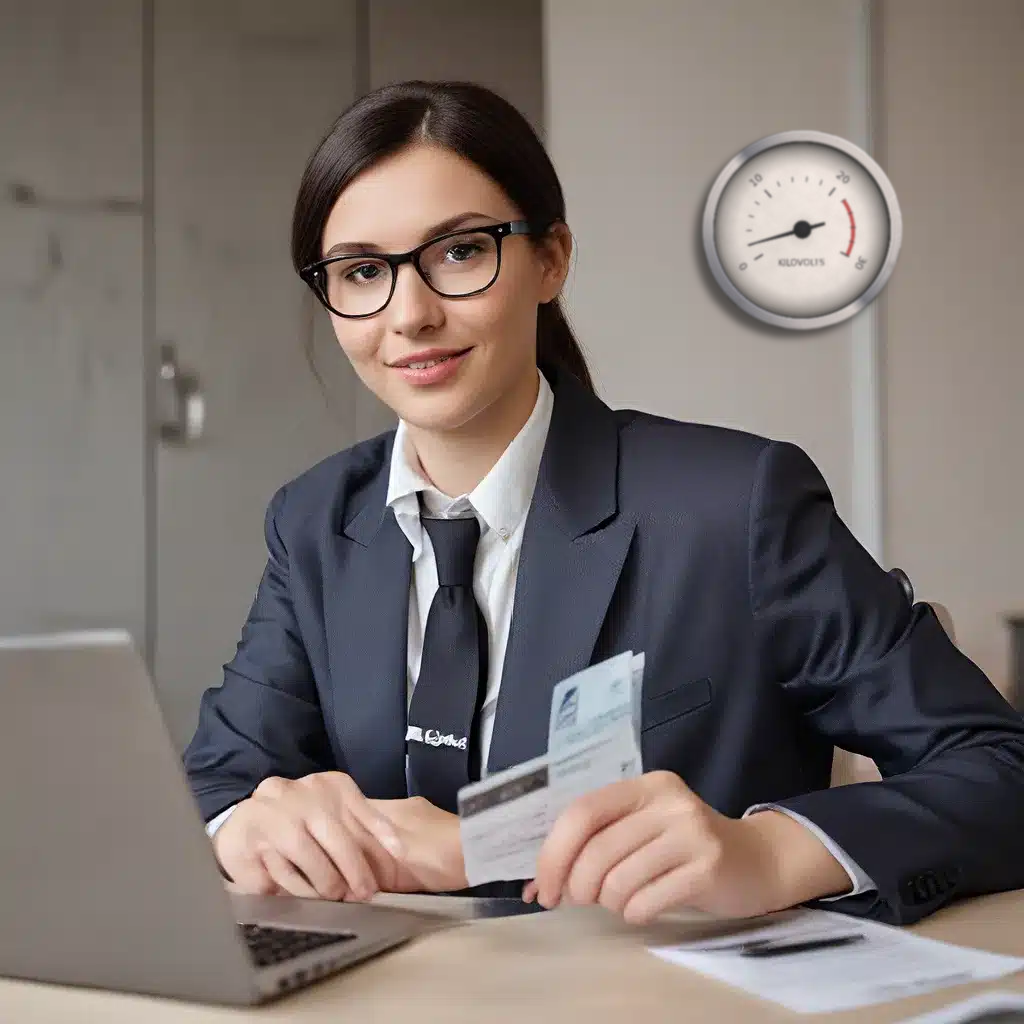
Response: 2; kV
